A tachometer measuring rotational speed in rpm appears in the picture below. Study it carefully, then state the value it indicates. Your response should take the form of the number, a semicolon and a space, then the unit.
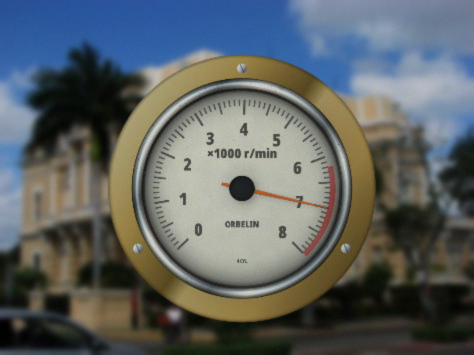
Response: 7000; rpm
